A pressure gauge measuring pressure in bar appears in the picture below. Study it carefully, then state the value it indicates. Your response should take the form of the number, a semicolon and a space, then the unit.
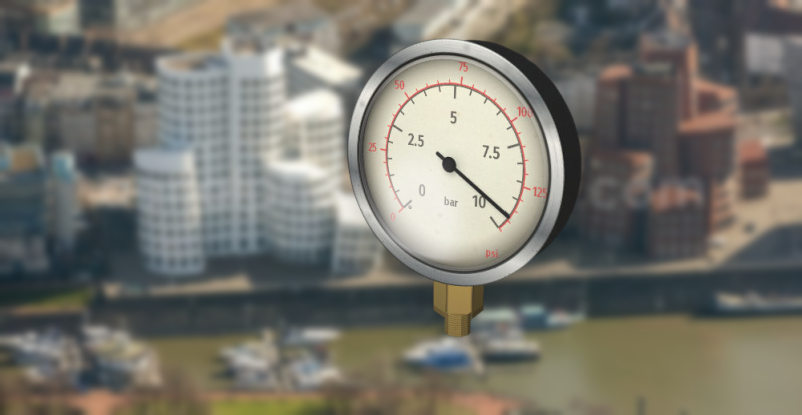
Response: 9.5; bar
